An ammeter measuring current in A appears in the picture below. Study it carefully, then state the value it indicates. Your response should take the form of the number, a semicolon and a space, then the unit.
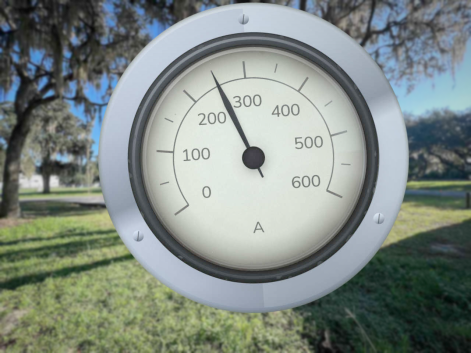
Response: 250; A
